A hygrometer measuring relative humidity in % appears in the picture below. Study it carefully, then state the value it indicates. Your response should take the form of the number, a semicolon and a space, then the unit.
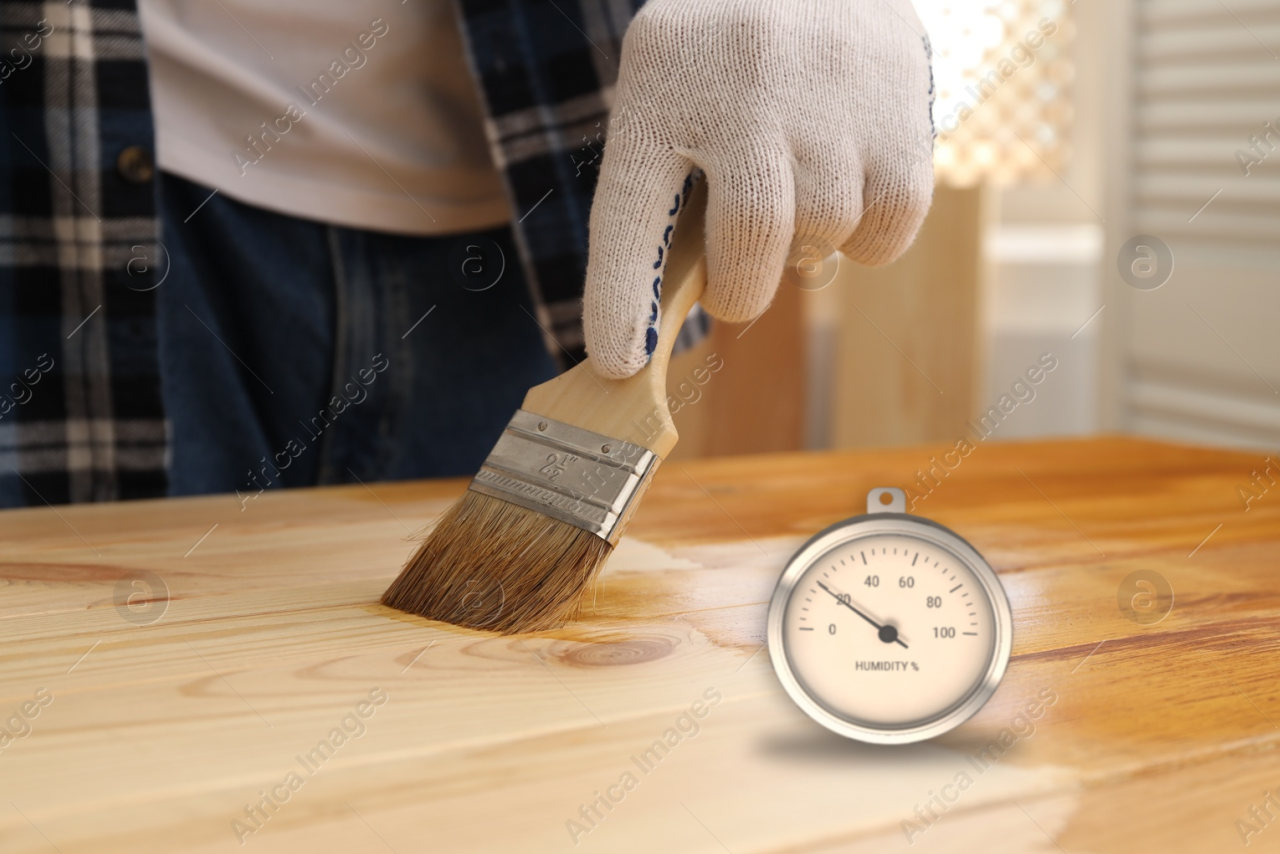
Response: 20; %
